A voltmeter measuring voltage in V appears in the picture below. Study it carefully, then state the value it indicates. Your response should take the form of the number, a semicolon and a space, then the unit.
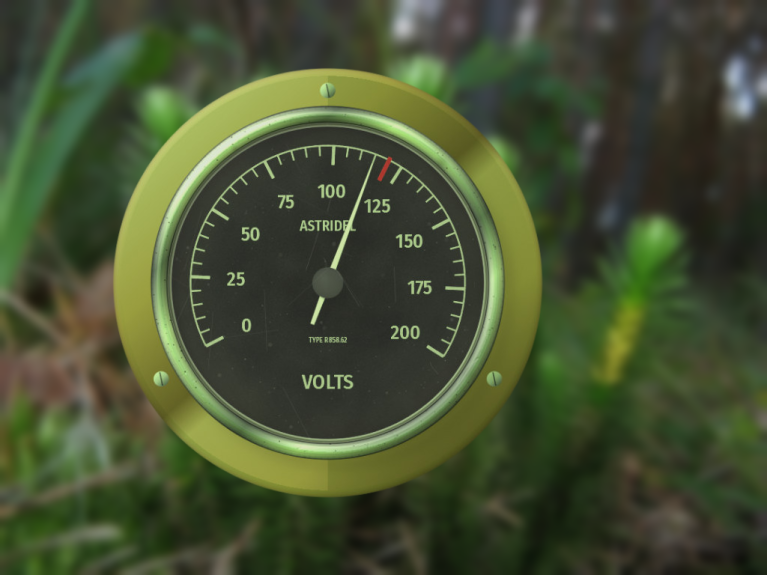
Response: 115; V
